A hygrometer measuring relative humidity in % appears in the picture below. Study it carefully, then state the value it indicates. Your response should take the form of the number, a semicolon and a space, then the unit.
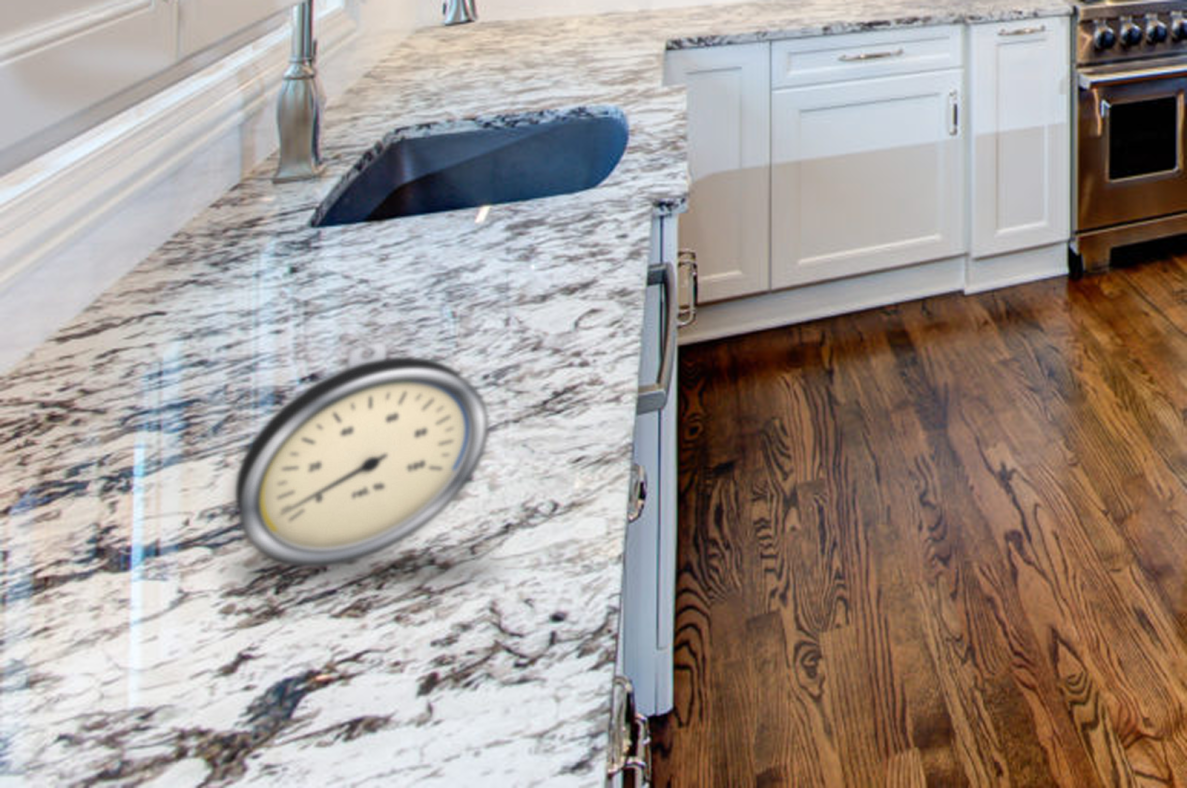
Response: 5; %
